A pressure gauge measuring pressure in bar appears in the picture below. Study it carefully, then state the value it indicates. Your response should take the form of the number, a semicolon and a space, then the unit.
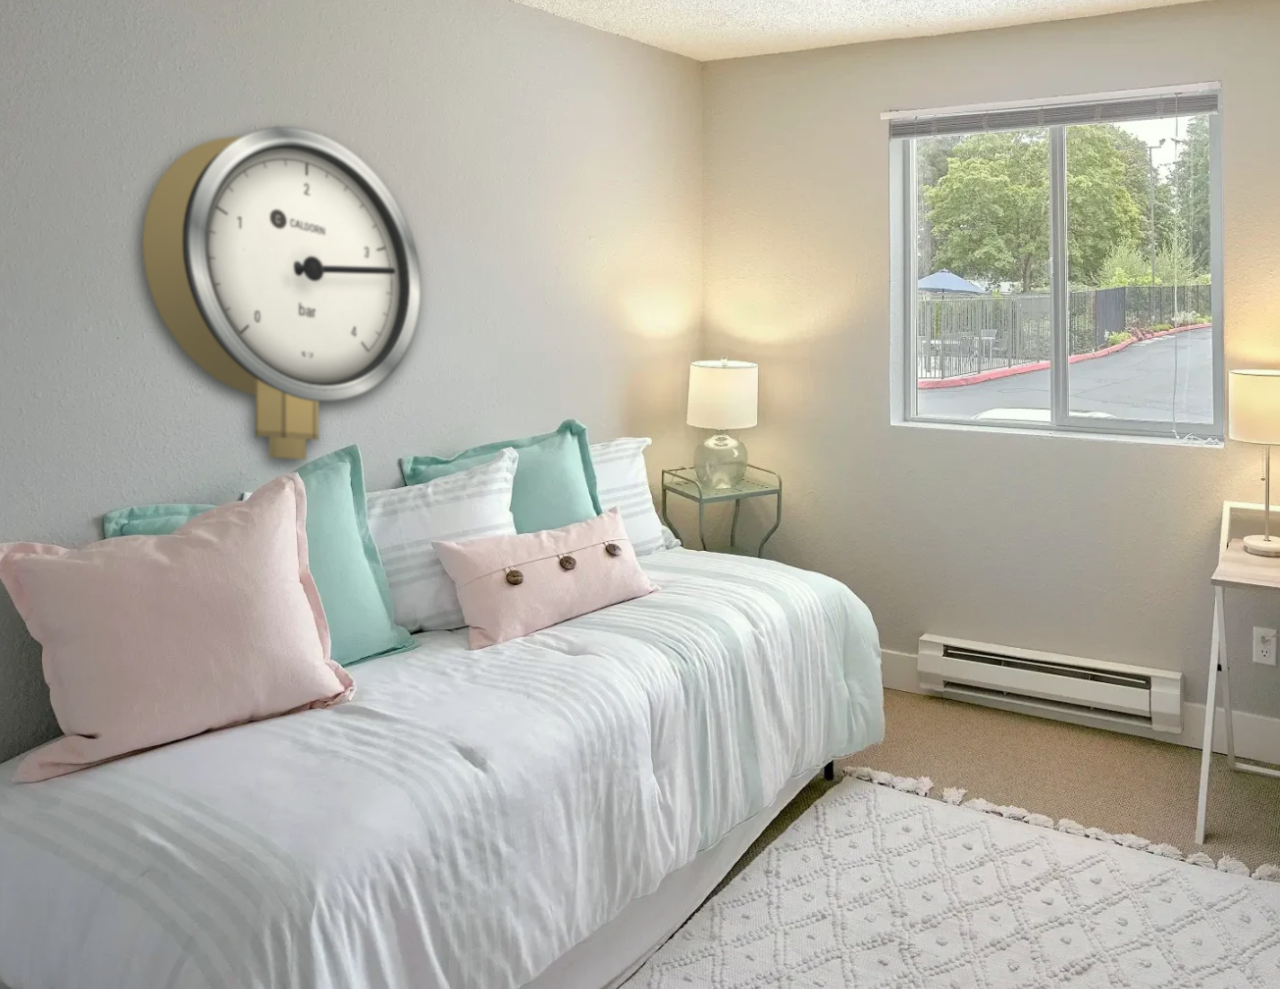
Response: 3.2; bar
